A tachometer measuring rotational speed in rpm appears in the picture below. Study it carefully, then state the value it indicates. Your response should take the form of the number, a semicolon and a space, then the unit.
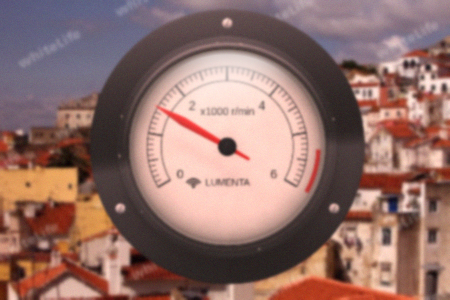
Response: 1500; rpm
